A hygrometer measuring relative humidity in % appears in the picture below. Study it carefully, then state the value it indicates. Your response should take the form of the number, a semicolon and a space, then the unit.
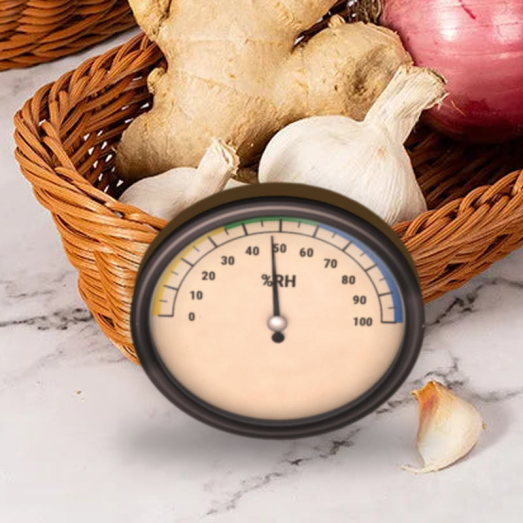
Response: 47.5; %
